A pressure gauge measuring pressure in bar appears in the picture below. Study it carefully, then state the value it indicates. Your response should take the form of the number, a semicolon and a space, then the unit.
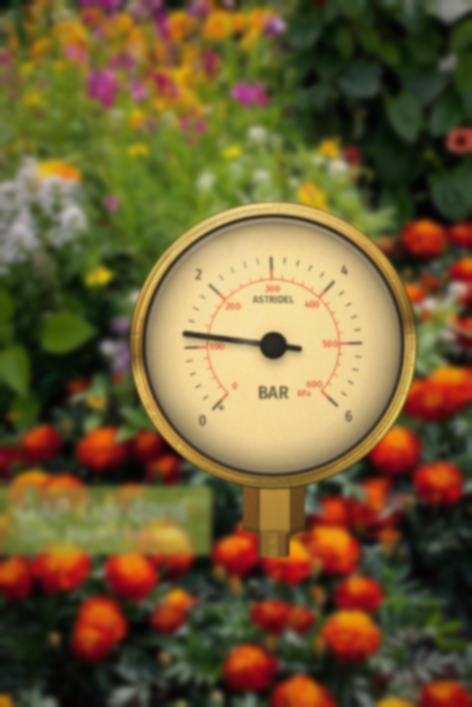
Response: 1.2; bar
